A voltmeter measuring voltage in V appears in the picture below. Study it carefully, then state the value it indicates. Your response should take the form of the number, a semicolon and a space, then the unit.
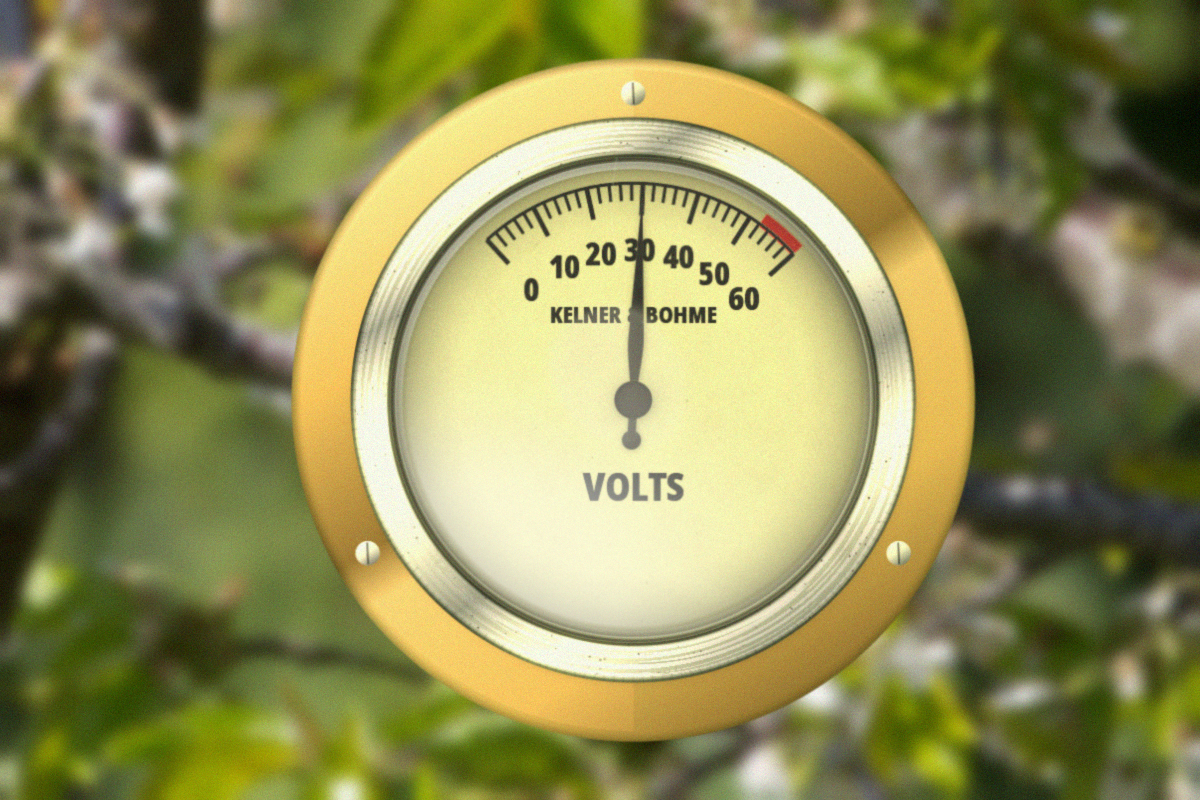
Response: 30; V
